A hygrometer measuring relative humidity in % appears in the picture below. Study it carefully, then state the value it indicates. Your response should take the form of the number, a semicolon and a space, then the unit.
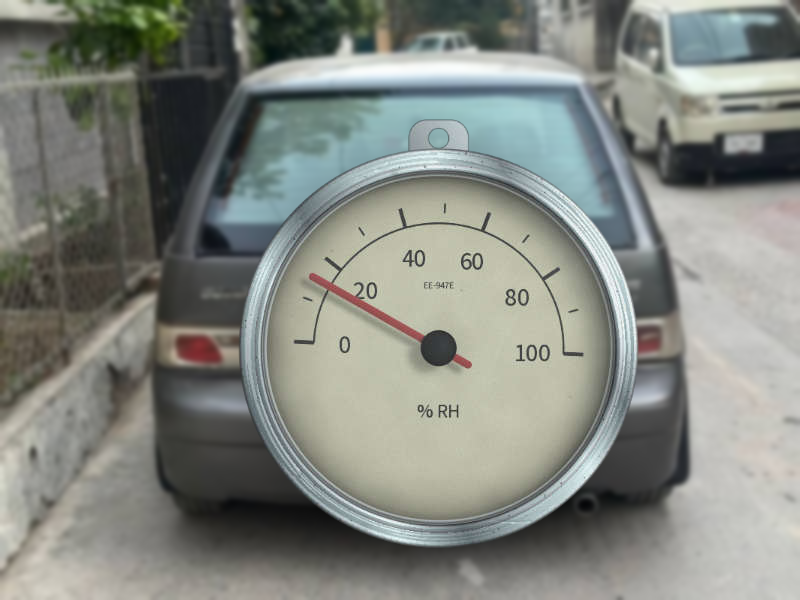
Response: 15; %
